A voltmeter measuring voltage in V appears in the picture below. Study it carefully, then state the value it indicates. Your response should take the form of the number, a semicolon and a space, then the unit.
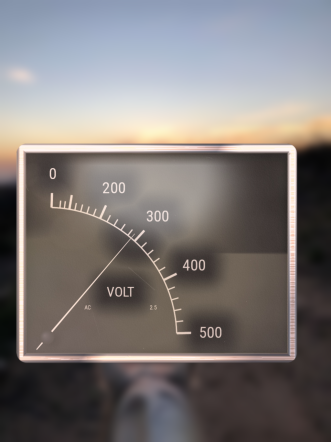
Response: 290; V
